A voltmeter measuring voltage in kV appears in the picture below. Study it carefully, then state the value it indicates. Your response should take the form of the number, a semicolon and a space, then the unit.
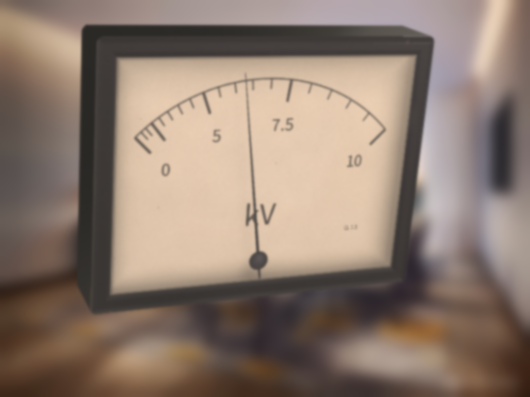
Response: 6.25; kV
